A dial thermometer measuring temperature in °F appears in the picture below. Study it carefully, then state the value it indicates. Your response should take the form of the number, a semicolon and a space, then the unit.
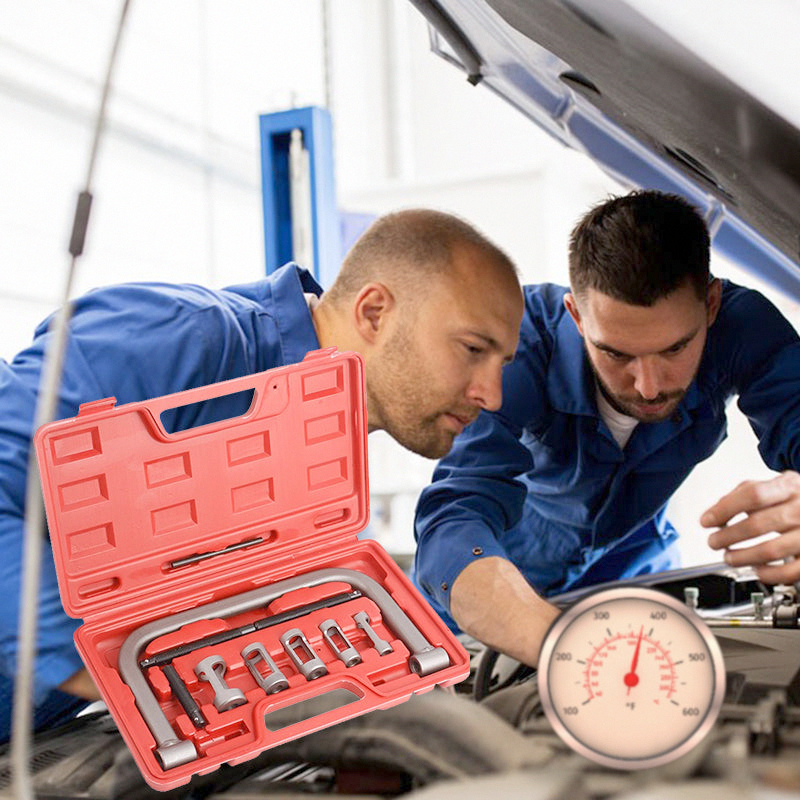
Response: 375; °F
